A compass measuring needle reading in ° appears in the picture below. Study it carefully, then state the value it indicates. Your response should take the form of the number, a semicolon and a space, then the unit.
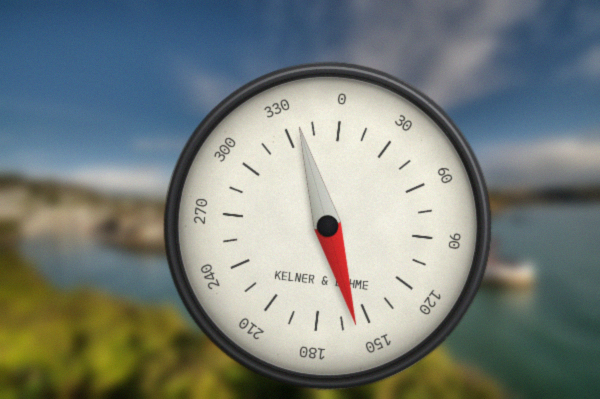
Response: 157.5; °
